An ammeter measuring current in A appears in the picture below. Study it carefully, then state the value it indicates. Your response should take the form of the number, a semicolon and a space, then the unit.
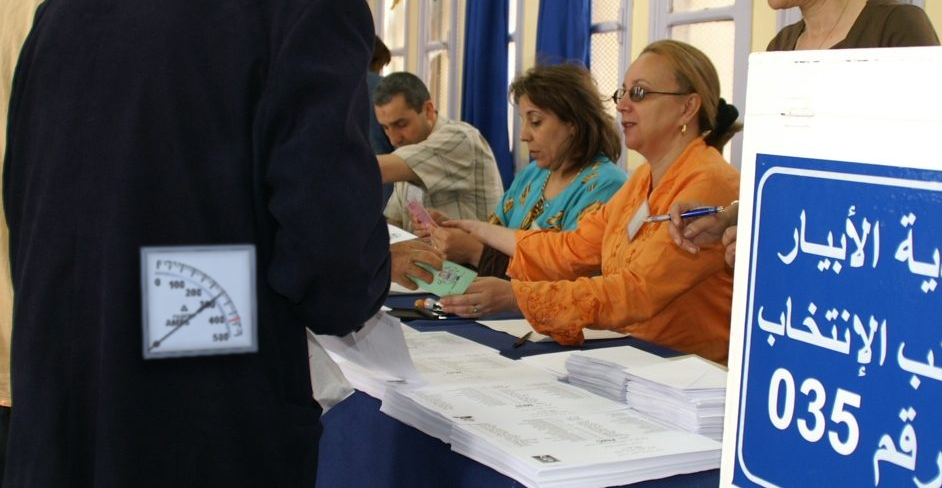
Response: 300; A
